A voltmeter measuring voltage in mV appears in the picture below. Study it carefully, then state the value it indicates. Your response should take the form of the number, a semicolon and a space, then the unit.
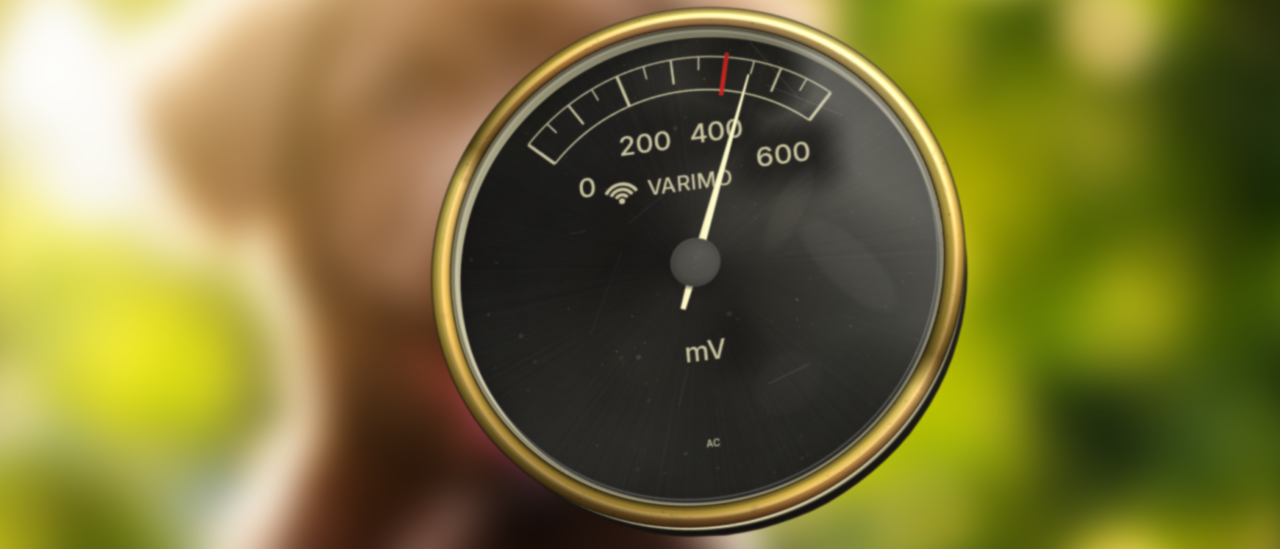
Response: 450; mV
